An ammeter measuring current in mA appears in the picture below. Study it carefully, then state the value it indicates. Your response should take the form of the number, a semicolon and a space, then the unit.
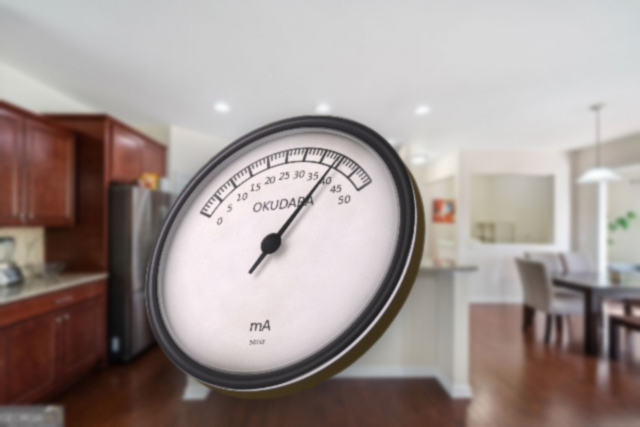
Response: 40; mA
